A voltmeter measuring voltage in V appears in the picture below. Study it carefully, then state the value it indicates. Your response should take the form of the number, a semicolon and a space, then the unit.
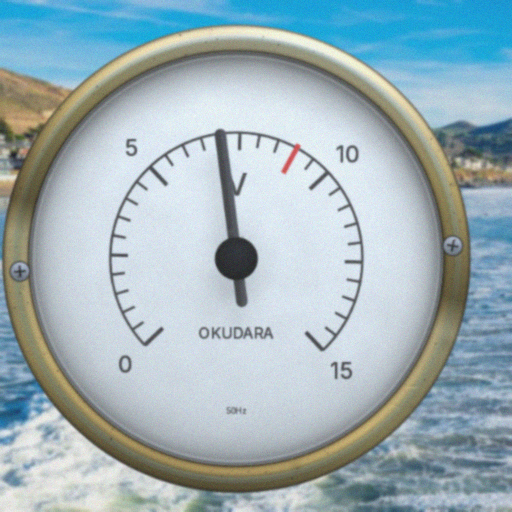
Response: 7; V
